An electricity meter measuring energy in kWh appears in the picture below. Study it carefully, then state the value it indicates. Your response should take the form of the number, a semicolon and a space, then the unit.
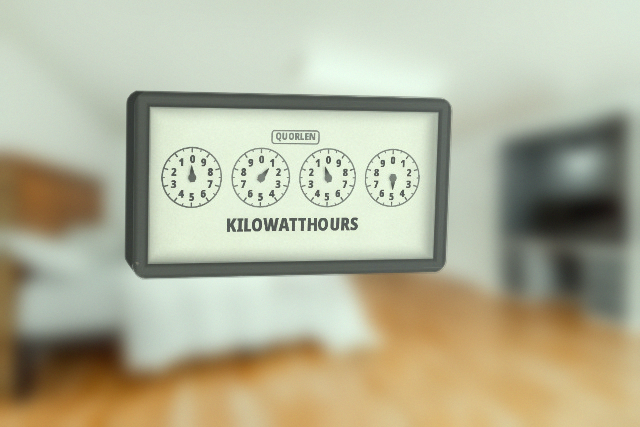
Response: 105; kWh
